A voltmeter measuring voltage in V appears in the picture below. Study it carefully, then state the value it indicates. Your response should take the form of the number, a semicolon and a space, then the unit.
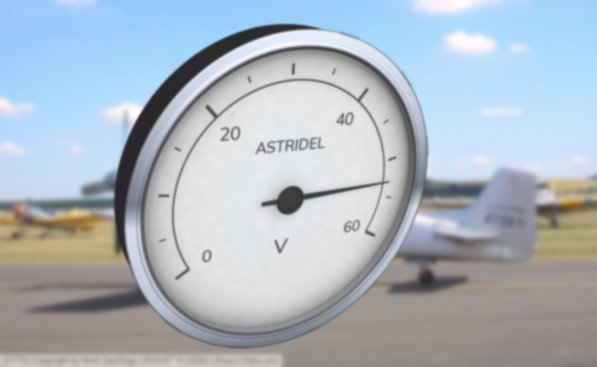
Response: 52.5; V
